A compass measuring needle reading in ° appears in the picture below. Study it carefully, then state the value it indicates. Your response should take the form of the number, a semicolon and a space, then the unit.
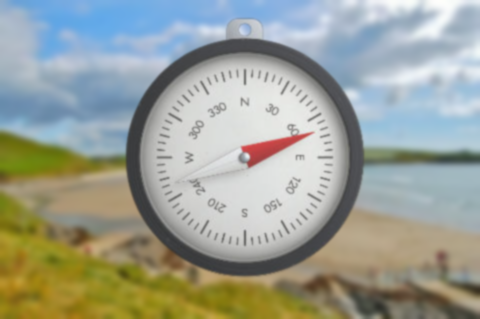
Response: 70; °
